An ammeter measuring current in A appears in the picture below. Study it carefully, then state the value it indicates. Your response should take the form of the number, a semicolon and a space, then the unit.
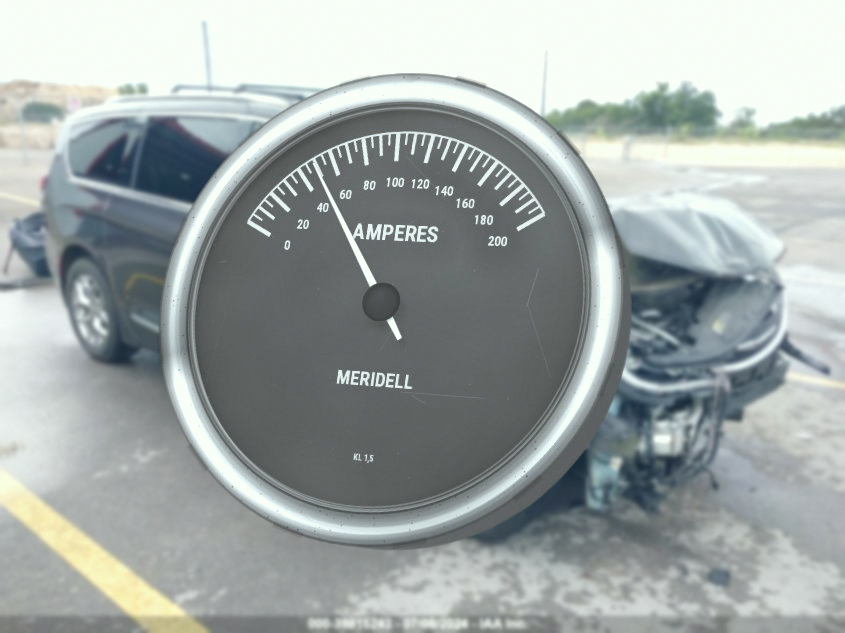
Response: 50; A
